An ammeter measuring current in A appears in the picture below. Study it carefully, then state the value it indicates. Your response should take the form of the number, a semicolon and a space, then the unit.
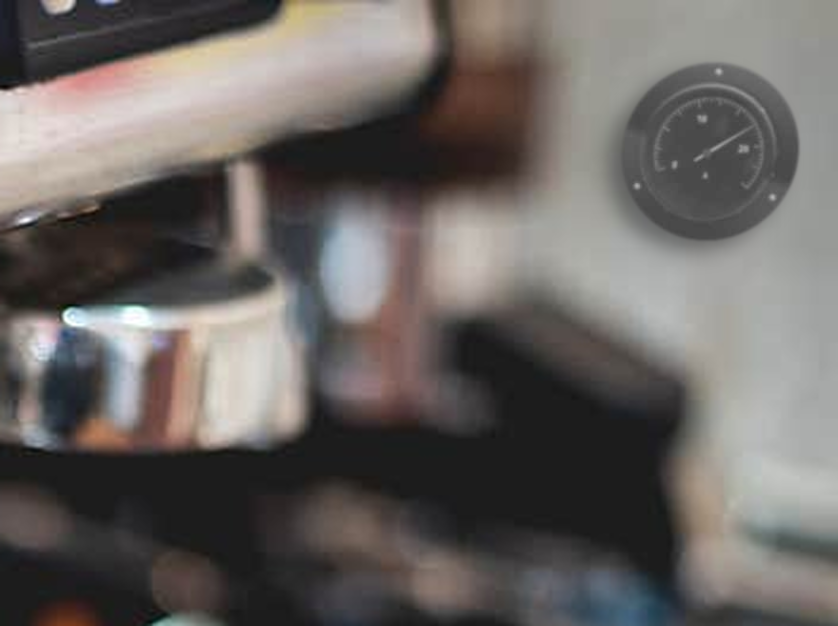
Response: 17.5; A
